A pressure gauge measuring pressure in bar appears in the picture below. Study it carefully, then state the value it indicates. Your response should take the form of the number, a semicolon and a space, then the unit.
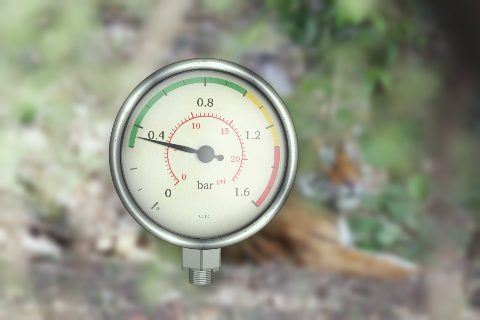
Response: 0.35; bar
